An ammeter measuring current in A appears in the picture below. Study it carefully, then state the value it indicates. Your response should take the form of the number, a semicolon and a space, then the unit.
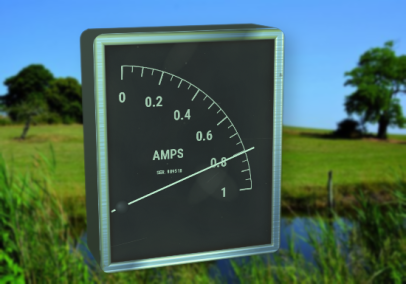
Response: 0.8; A
